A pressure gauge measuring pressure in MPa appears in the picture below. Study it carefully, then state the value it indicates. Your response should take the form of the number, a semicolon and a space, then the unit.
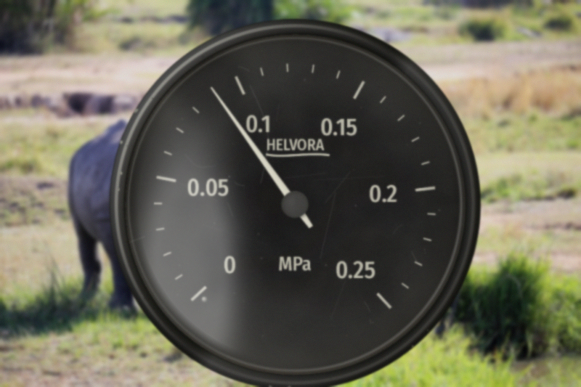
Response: 0.09; MPa
